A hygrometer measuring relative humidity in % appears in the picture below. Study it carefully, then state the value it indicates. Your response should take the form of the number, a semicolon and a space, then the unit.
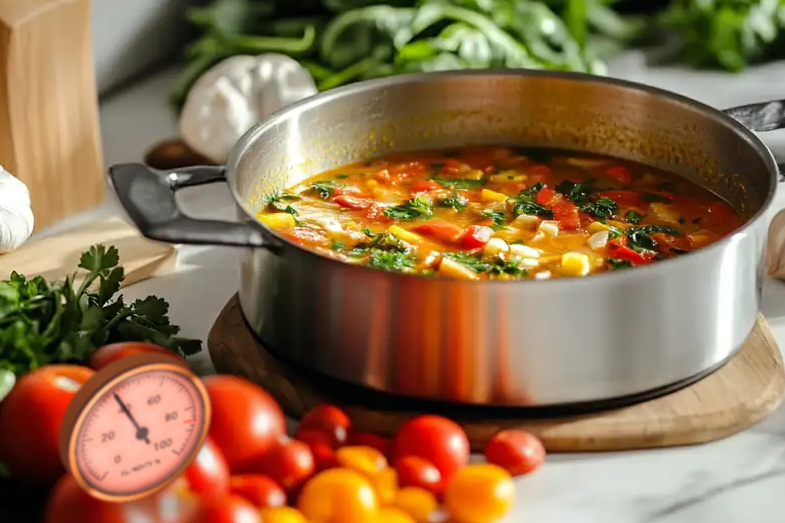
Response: 40; %
